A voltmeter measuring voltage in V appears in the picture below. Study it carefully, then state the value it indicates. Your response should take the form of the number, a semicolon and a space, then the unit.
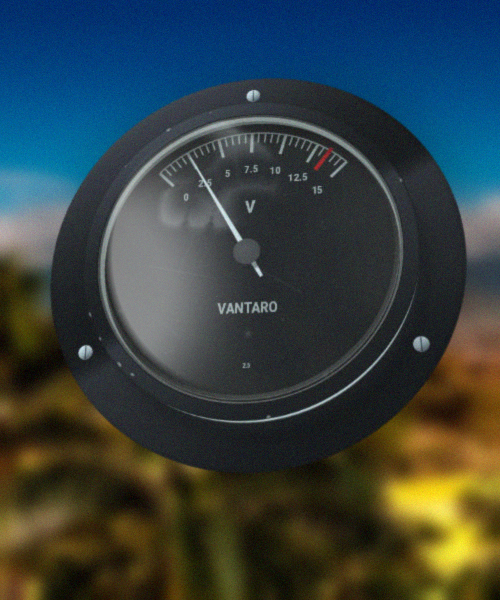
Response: 2.5; V
